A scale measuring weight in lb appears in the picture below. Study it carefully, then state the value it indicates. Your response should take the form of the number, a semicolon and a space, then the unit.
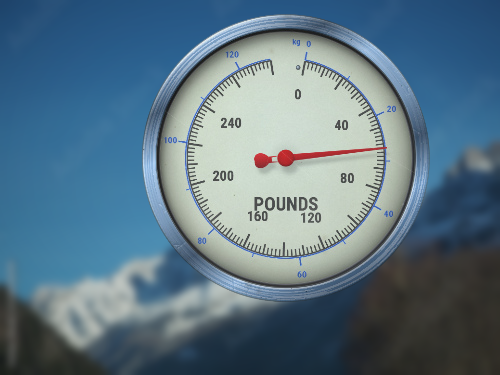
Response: 60; lb
